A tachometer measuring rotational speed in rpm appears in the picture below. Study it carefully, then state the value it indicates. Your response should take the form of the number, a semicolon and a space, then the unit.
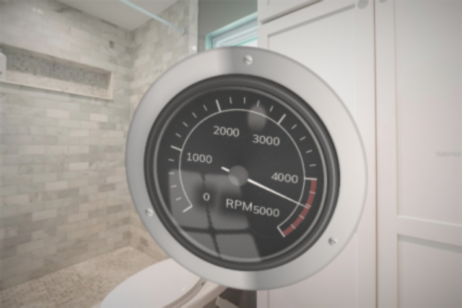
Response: 4400; rpm
